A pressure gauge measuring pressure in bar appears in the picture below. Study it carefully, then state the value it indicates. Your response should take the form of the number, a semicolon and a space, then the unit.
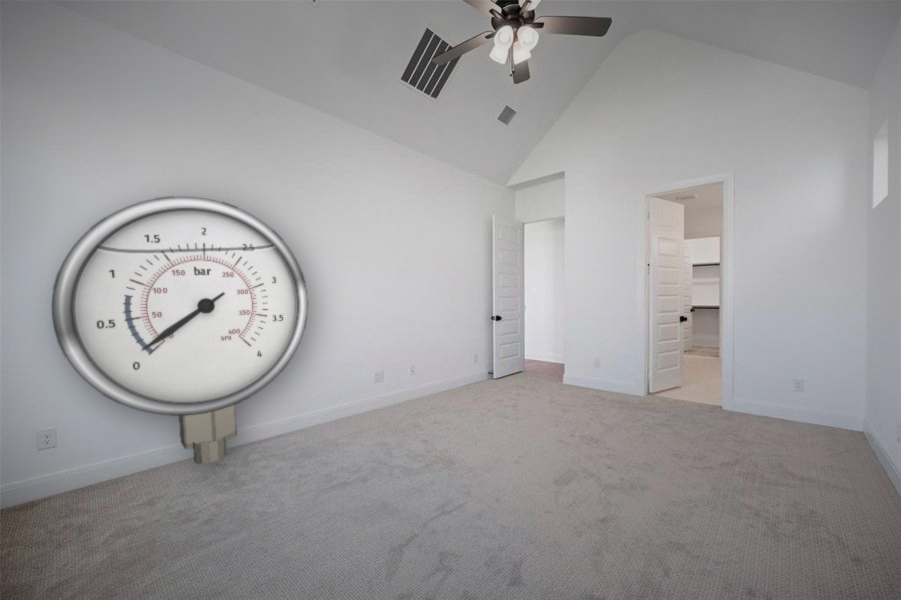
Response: 0.1; bar
